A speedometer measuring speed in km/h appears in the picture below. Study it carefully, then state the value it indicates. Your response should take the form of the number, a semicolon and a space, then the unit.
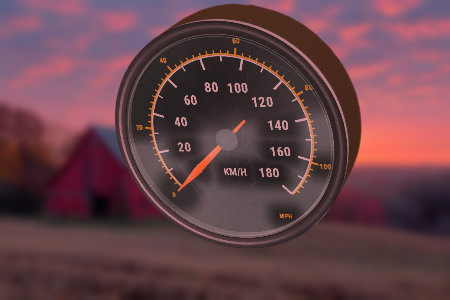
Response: 0; km/h
